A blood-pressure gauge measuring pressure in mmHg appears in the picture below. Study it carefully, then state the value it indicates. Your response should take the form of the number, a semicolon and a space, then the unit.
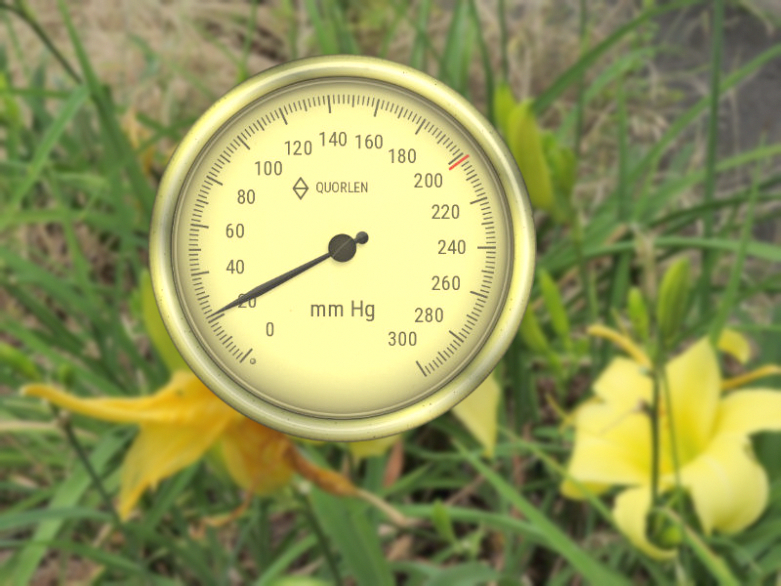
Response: 22; mmHg
